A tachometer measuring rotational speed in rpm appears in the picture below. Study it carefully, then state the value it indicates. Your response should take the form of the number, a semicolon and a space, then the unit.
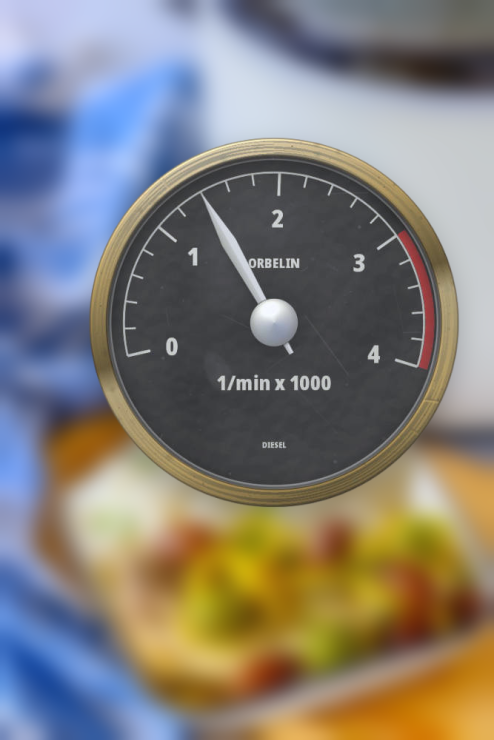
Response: 1400; rpm
